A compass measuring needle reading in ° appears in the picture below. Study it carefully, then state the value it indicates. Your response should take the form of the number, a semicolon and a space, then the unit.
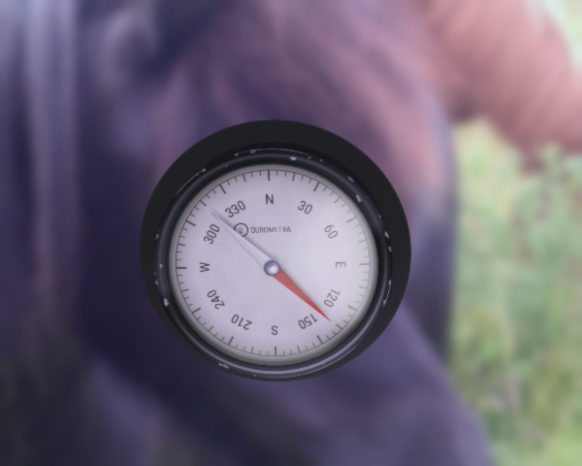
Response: 135; °
